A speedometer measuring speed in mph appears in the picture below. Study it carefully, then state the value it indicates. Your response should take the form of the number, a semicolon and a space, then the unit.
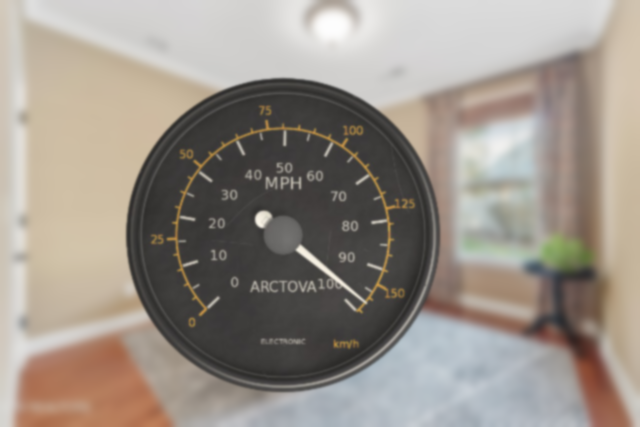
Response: 97.5; mph
